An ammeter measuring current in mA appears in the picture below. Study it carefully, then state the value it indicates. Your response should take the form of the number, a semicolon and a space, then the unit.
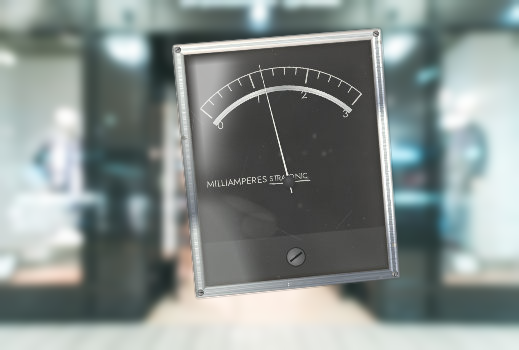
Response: 1.2; mA
